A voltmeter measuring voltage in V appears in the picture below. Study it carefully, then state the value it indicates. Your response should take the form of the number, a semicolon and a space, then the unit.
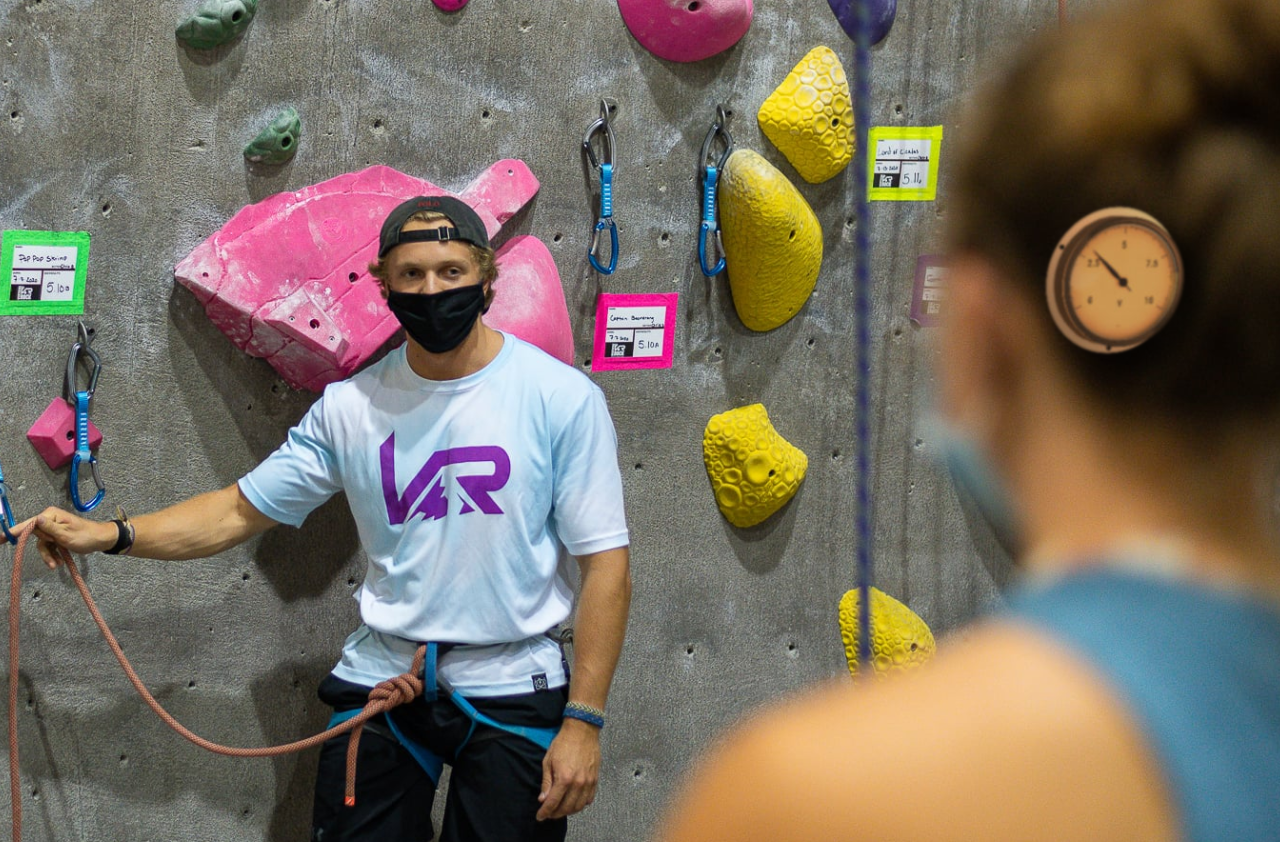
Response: 3; V
